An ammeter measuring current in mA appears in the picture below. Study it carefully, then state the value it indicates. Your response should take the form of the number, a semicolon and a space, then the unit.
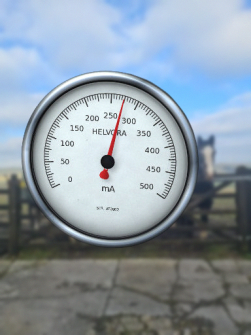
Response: 275; mA
